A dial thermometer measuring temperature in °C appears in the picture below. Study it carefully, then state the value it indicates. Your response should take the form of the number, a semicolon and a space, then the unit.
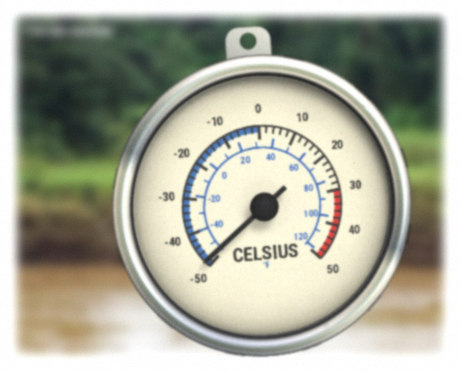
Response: -48; °C
